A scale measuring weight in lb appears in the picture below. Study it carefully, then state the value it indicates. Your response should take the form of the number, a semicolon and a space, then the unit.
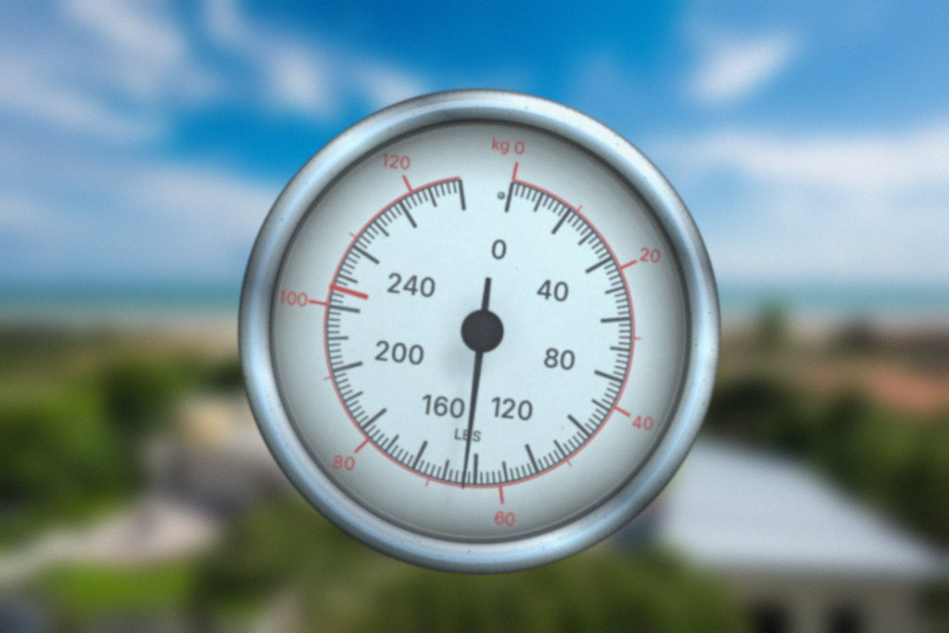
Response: 144; lb
